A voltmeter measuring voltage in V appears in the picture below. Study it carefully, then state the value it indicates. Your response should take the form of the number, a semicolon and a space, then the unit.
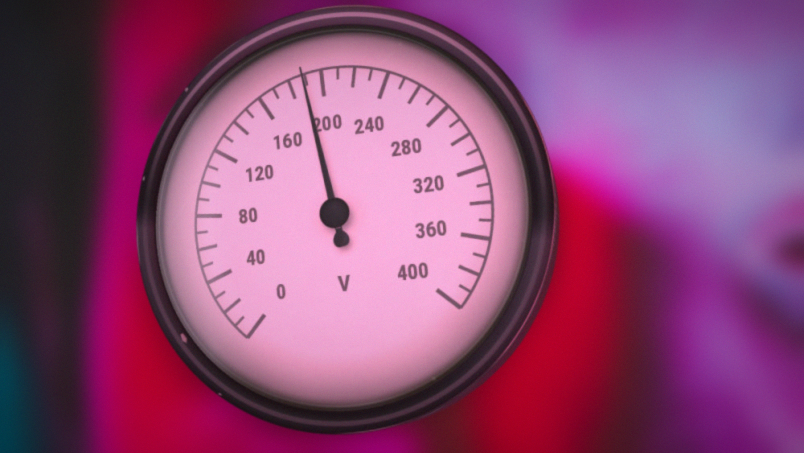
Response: 190; V
